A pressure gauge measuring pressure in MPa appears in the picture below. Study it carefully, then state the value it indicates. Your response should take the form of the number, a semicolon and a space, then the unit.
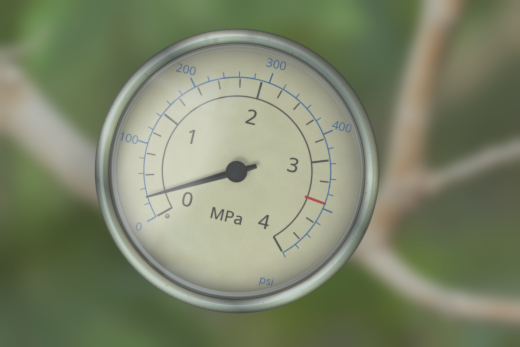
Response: 0.2; MPa
